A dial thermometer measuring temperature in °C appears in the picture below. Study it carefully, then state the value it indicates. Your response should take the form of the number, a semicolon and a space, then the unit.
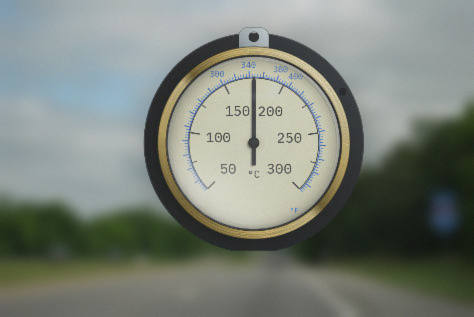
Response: 175; °C
